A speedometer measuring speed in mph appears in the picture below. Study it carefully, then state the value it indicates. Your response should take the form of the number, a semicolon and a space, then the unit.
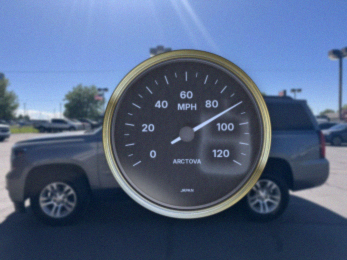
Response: 90; mph
